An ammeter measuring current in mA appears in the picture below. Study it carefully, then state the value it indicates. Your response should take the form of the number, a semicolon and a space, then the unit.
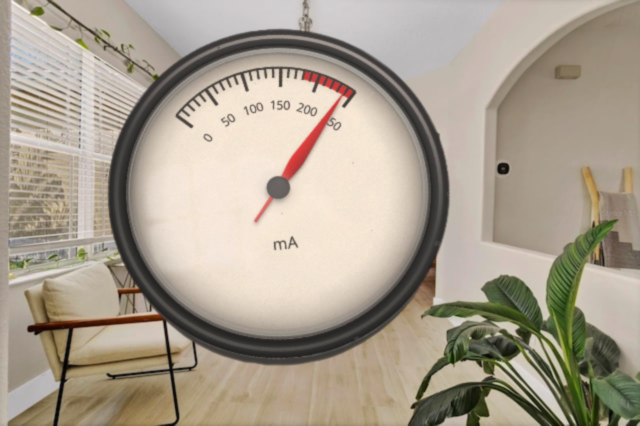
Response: 240; mA
